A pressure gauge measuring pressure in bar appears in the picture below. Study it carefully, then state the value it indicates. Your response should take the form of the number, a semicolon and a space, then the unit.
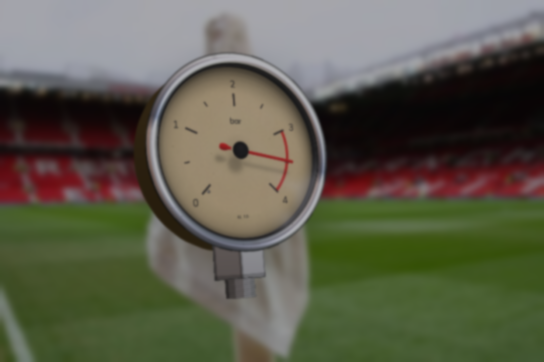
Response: 3.5; bar
